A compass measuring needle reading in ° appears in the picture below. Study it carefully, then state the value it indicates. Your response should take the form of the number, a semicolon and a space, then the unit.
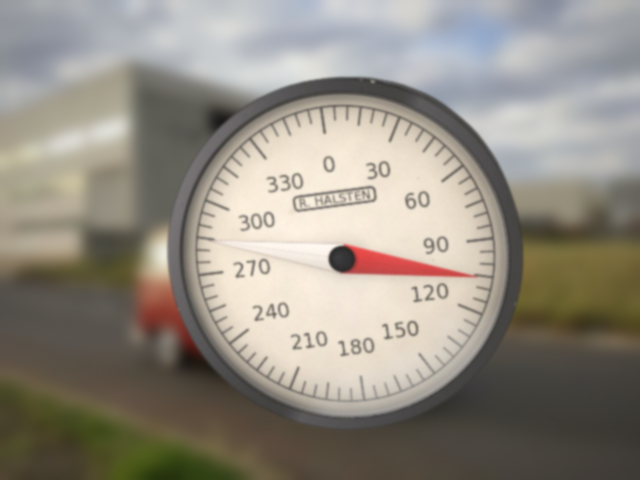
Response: 105; °
